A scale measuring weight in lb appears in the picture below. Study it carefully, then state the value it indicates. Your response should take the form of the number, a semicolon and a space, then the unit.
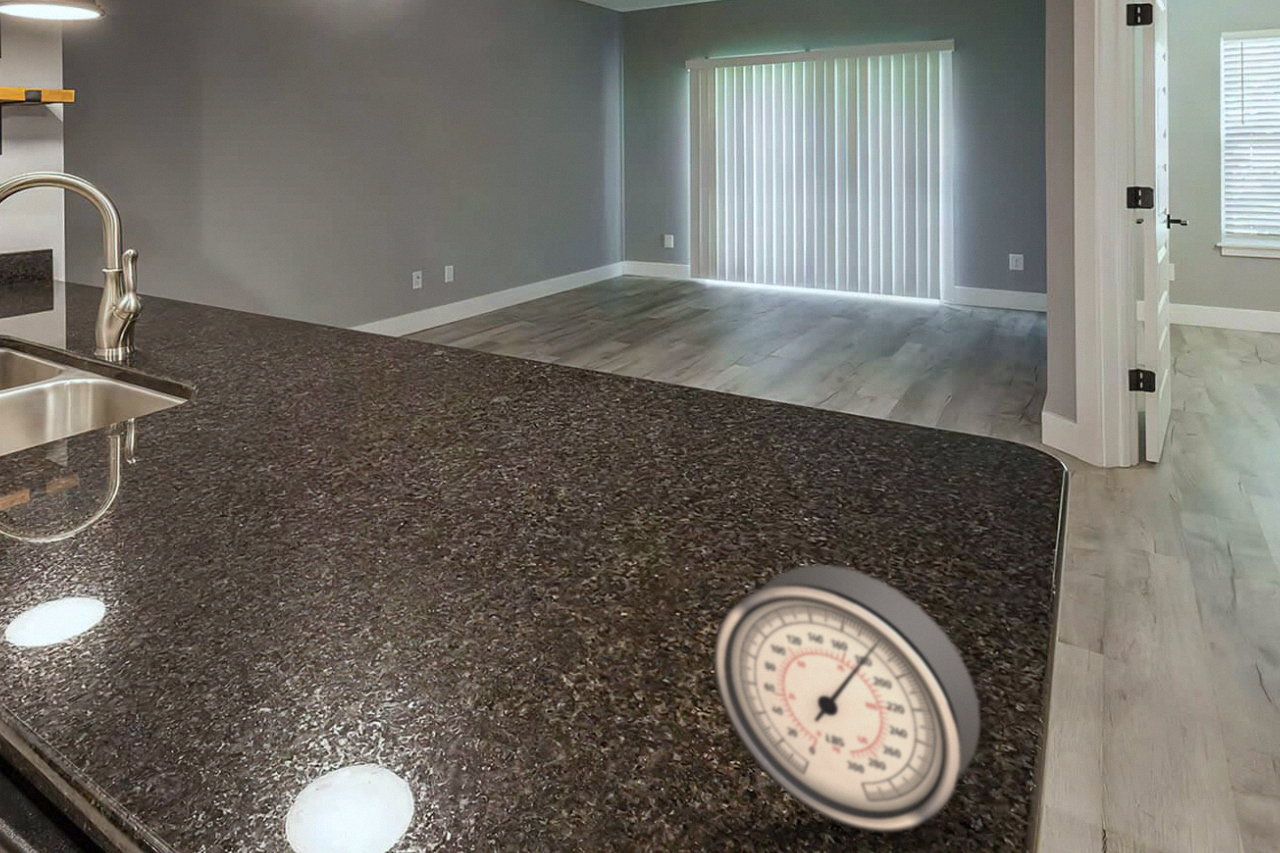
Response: 180; lb
